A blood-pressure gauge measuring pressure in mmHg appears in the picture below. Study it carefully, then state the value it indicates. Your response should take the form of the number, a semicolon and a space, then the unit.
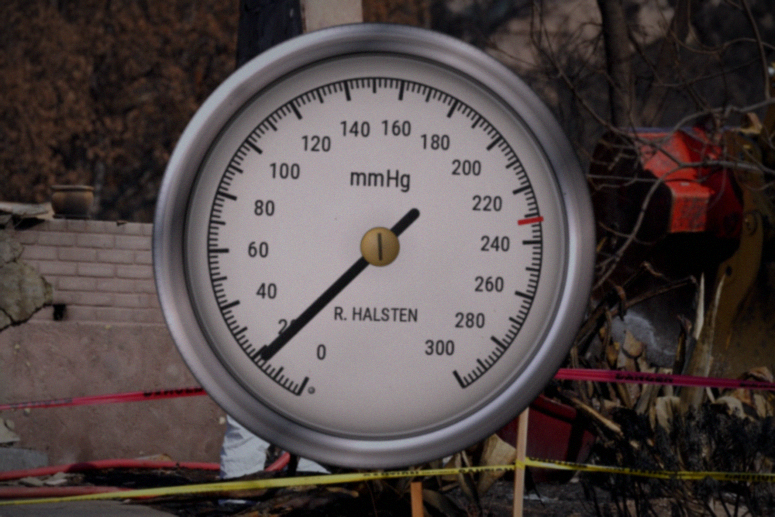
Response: 18; mmHg
